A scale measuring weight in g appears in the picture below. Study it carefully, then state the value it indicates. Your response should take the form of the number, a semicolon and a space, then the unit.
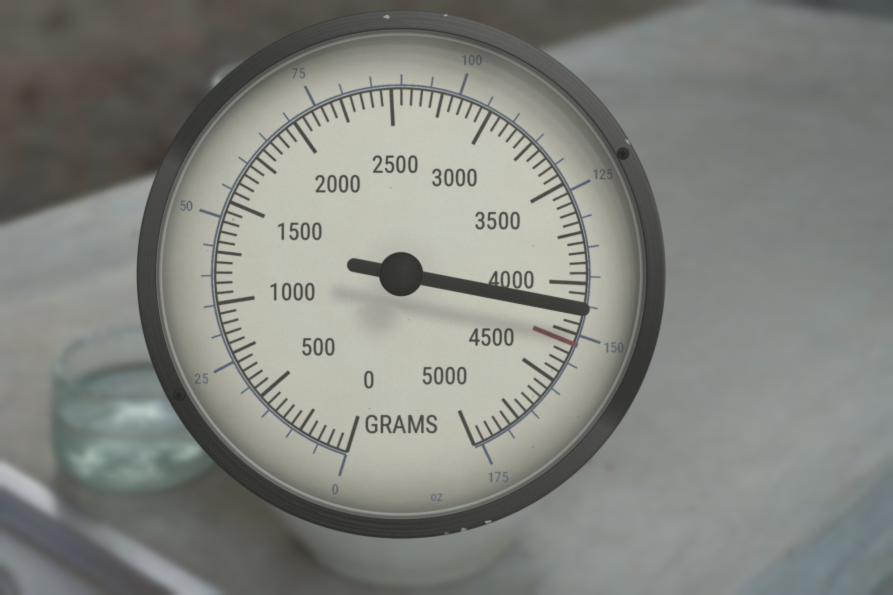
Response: 4125; g
